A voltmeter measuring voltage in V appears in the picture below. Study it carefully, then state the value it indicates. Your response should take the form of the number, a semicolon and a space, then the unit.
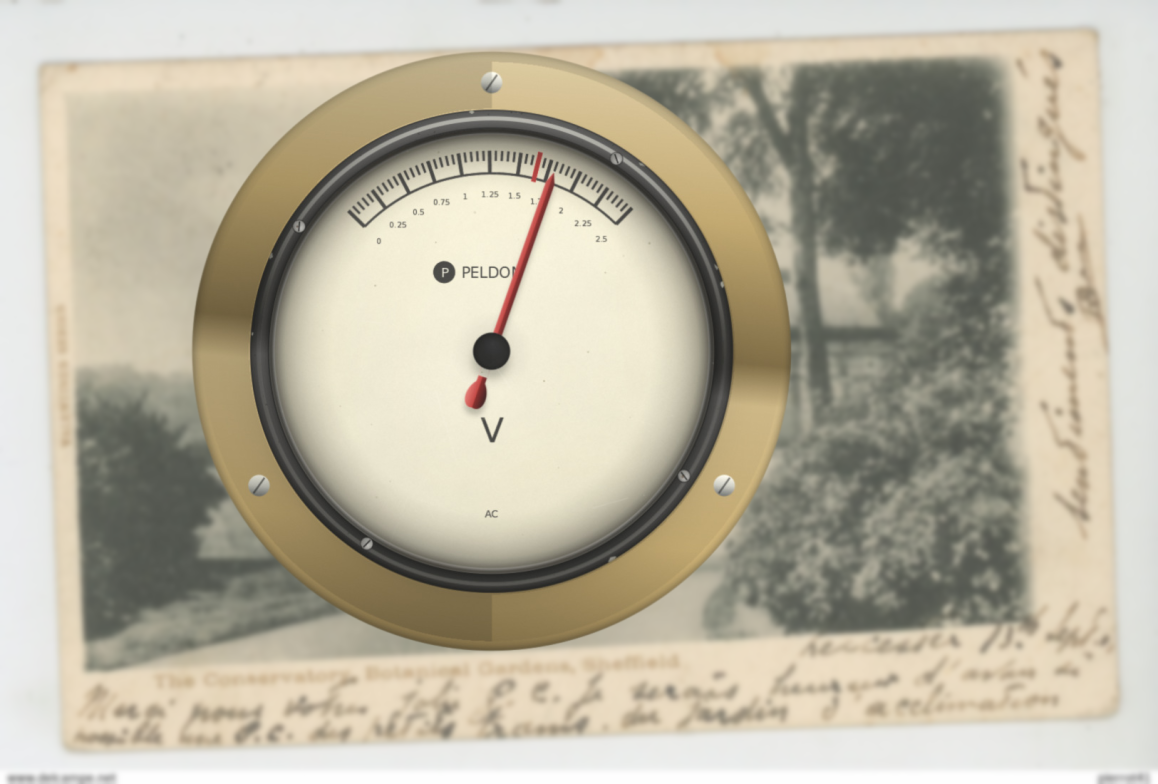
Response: 1.8; V
